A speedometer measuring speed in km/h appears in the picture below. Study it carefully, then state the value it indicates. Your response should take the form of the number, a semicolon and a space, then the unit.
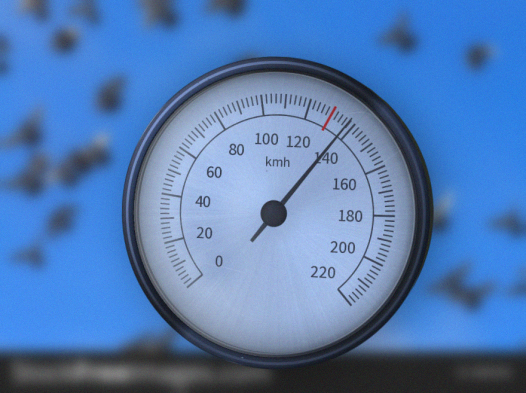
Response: 138; km/h
